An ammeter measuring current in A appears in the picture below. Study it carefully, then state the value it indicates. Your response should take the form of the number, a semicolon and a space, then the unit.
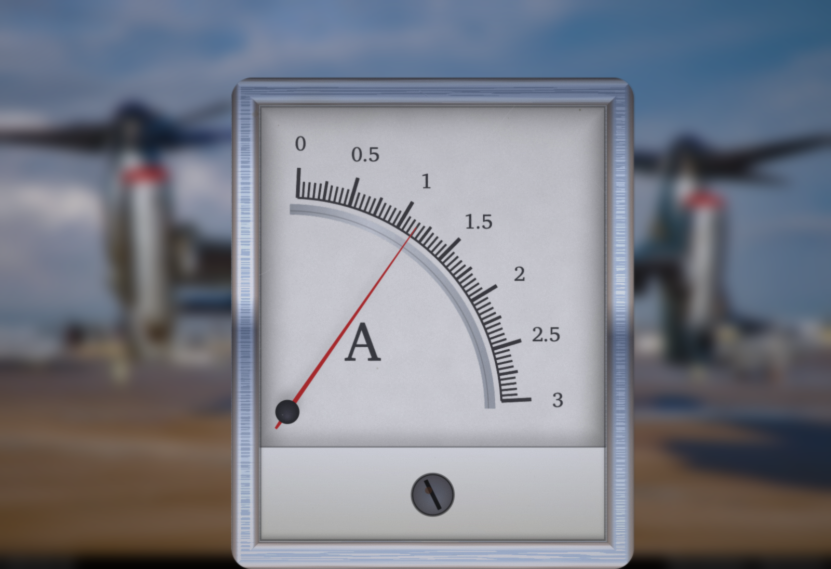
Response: 1.15; A
